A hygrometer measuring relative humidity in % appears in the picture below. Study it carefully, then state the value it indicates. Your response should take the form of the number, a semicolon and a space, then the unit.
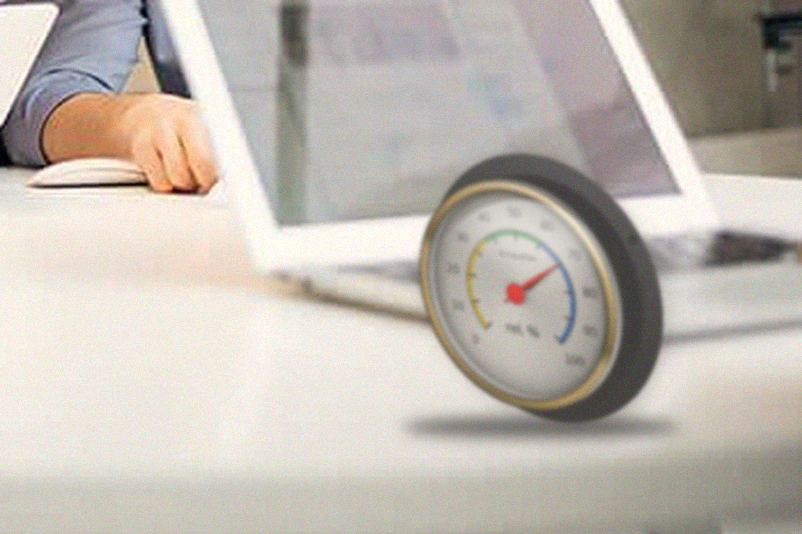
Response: 70; %
